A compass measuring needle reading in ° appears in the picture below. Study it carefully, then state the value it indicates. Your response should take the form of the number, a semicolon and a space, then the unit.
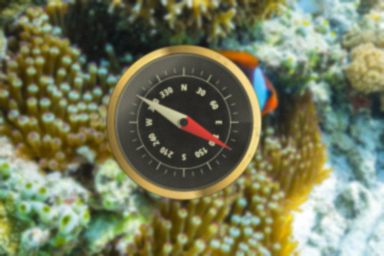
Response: 120; °
